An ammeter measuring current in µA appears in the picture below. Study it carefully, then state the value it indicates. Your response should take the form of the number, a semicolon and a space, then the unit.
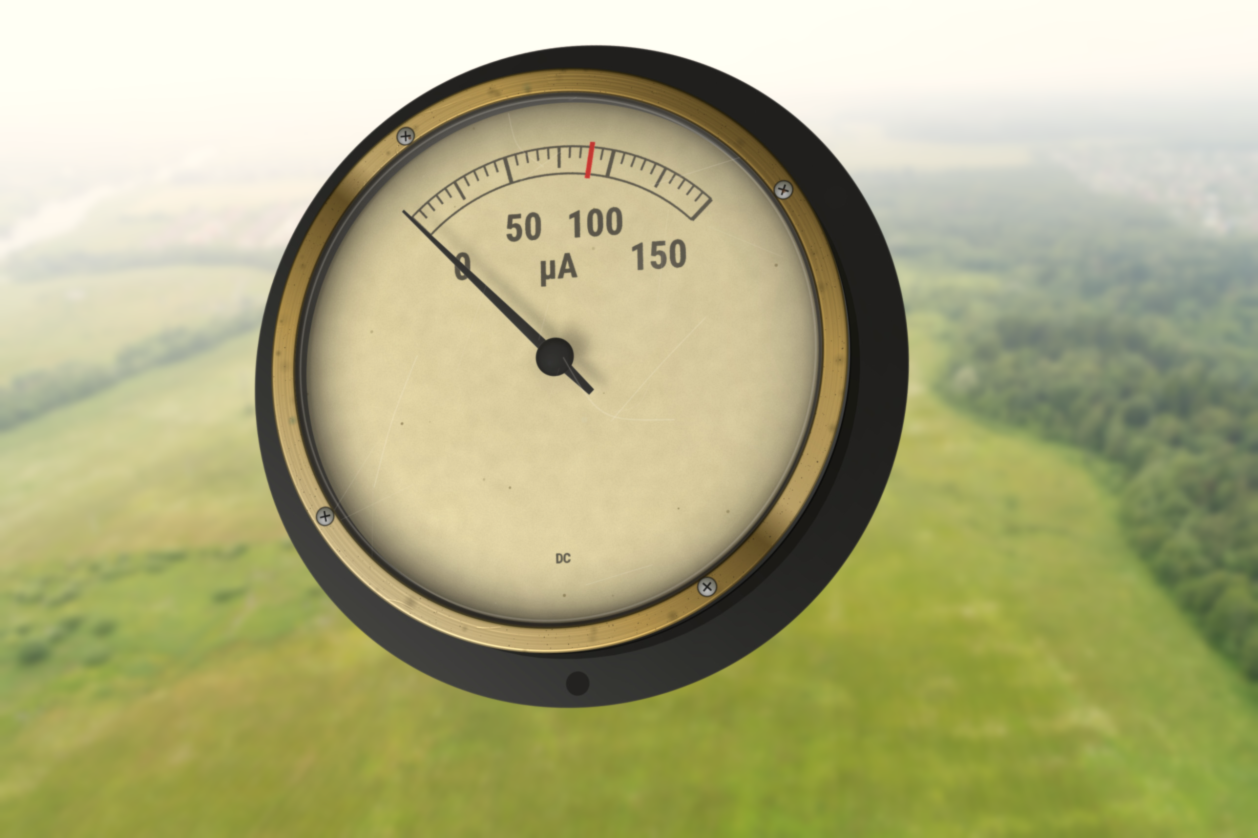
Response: 0; µA
